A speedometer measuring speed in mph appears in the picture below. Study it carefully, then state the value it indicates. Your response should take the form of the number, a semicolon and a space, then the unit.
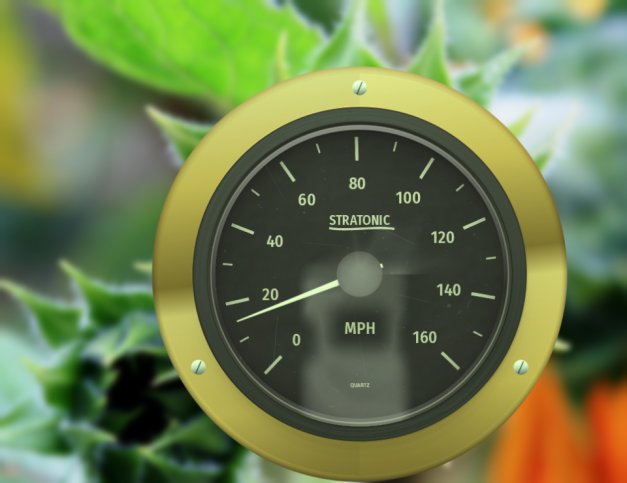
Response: 15; mph
